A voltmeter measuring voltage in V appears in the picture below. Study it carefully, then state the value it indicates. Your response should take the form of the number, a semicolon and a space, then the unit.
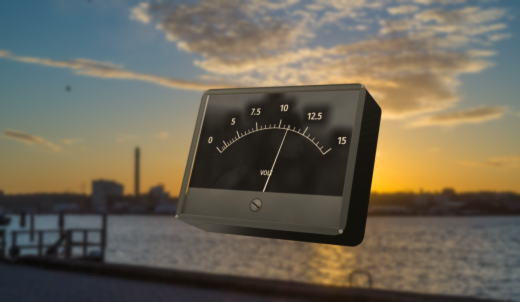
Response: 11; V
